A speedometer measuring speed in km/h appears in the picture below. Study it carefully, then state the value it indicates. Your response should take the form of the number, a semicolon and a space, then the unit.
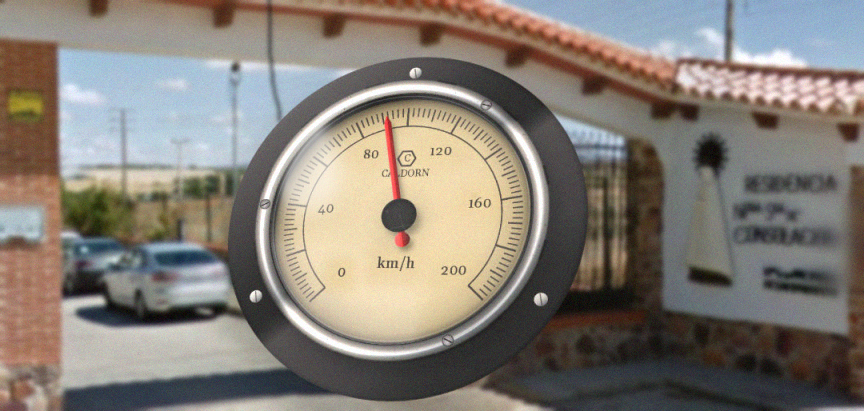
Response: 92; km/h
